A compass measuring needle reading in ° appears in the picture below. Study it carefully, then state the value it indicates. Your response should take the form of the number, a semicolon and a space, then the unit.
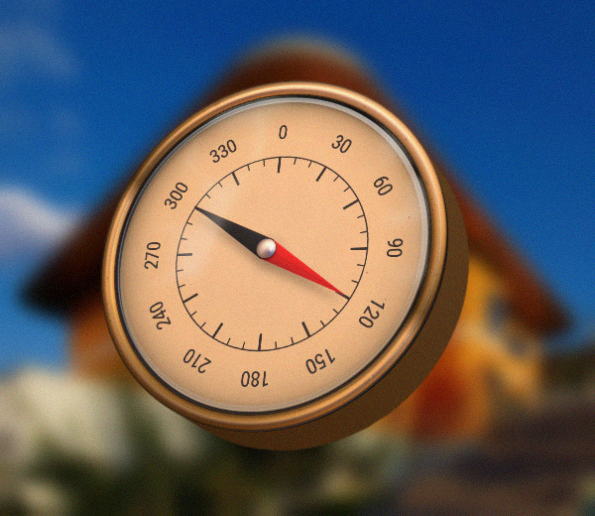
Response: 120; °
